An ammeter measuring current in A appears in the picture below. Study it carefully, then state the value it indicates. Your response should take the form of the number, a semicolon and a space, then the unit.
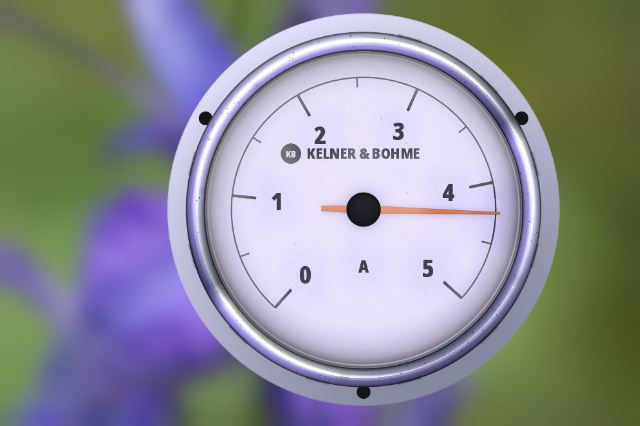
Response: 4.25; A
